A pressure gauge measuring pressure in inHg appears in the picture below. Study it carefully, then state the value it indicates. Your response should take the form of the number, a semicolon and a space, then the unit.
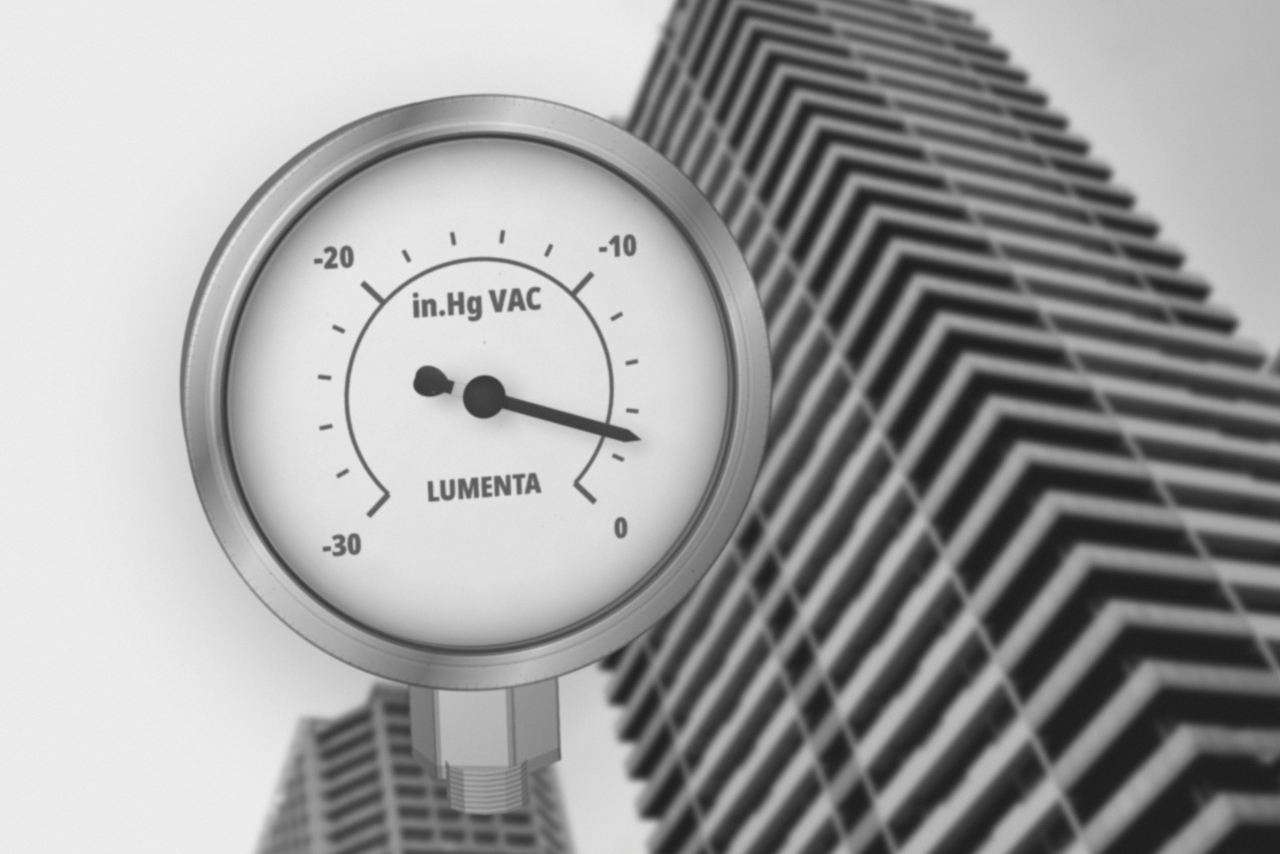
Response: -3; inHg
